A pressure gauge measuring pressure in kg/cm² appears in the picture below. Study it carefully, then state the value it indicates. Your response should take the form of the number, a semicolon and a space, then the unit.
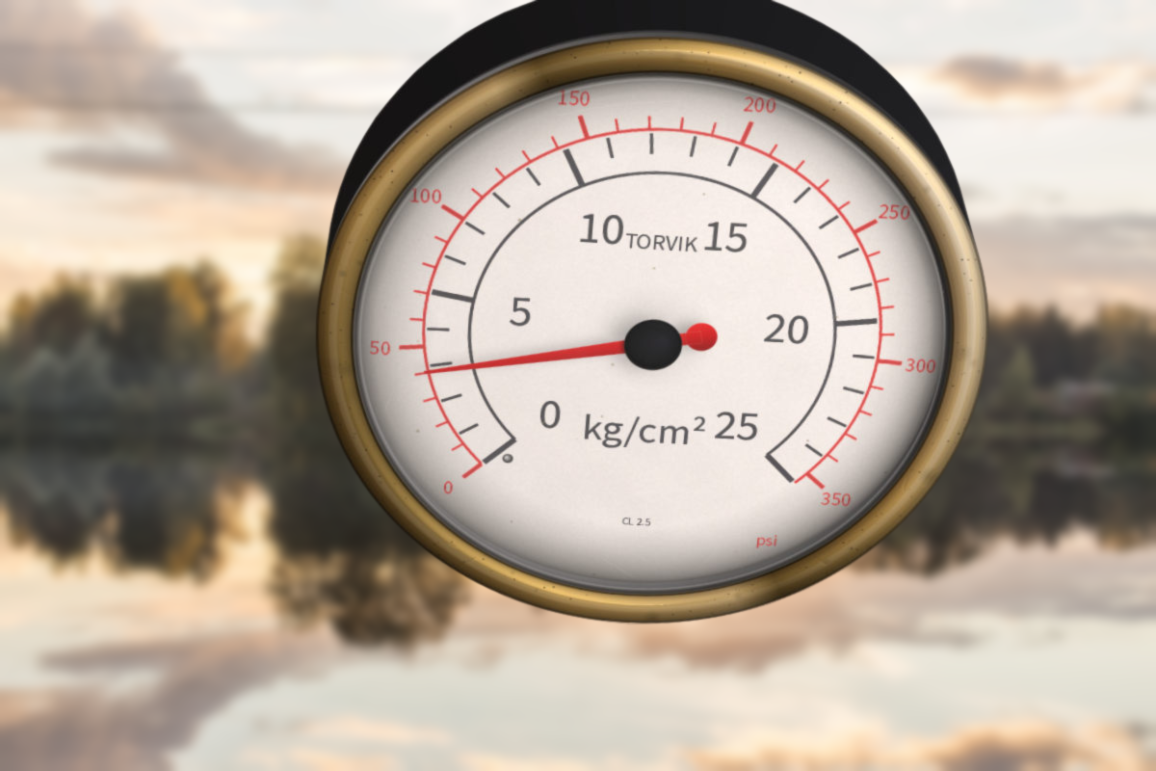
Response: 3; kg/cm²
